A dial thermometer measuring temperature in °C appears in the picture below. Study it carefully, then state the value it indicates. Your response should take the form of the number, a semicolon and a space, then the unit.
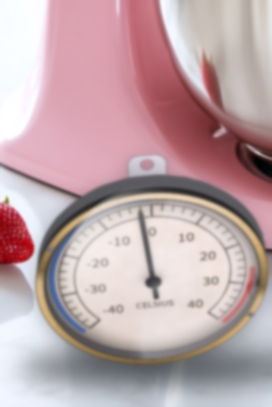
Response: -2; °C
